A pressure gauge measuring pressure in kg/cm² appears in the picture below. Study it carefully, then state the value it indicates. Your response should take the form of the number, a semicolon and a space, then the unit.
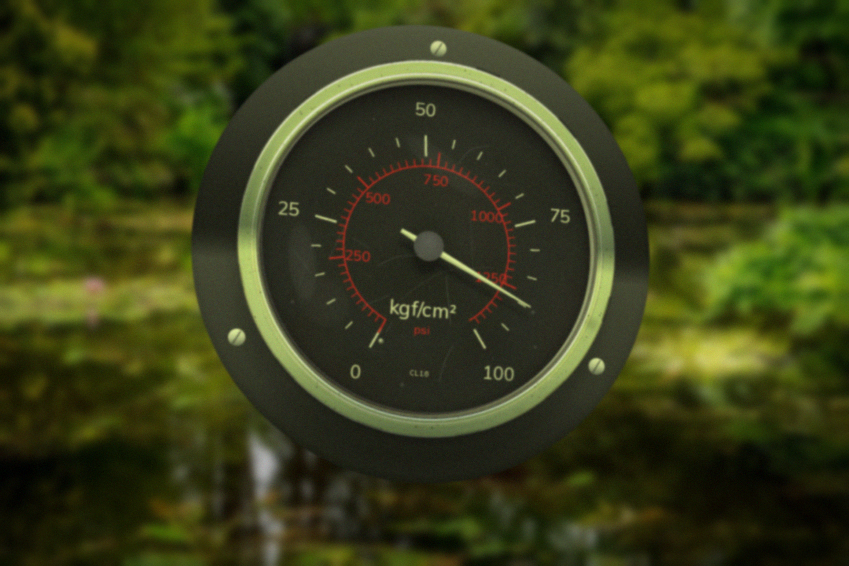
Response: 90; kg/cm²
